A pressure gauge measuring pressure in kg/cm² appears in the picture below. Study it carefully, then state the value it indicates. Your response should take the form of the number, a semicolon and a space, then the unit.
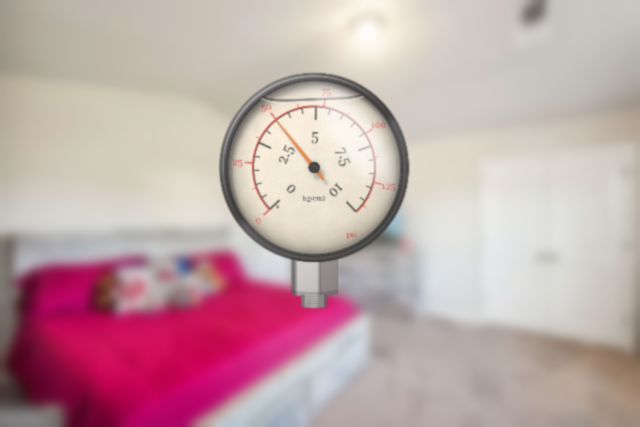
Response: 3.5; kg/cm²
